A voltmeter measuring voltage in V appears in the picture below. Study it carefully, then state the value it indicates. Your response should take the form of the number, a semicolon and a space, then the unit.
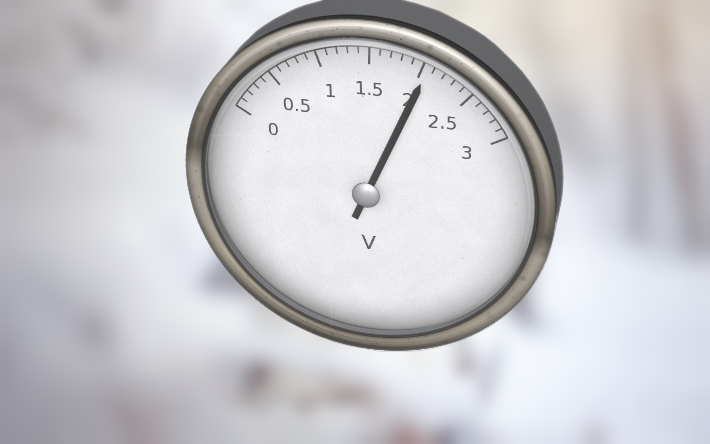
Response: 2.05; V
